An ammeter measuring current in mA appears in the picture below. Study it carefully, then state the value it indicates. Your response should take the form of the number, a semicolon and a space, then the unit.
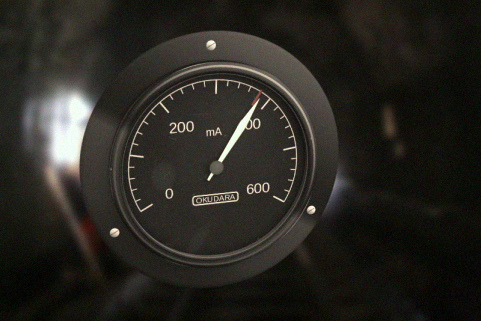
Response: 380; mA
